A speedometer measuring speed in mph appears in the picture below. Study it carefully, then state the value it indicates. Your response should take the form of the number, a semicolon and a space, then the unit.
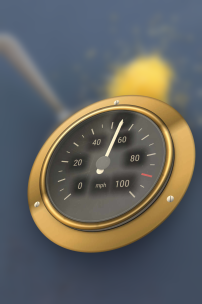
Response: 55; mph
